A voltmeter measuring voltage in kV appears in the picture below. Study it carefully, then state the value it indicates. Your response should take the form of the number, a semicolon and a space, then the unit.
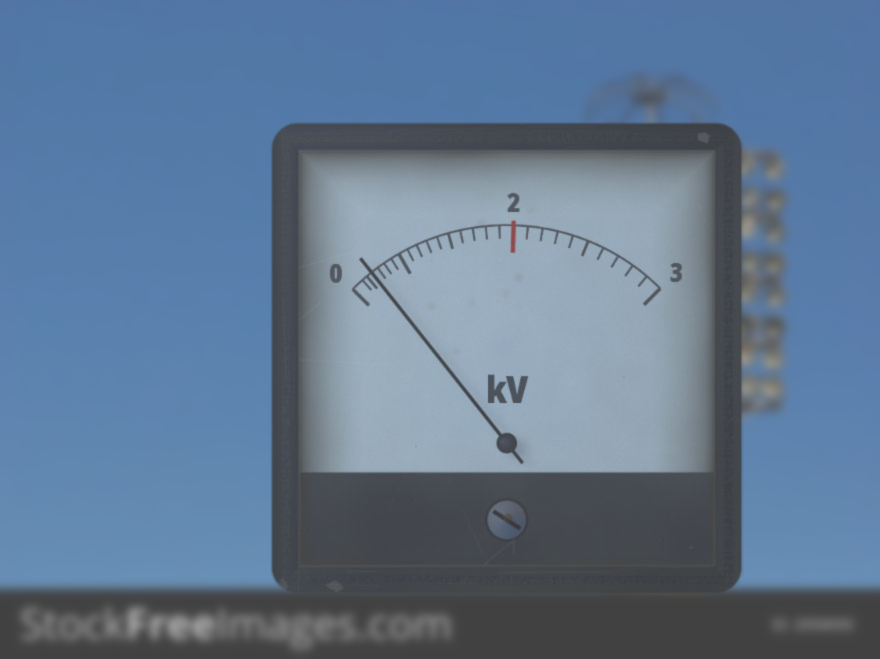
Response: 0.6; kV
